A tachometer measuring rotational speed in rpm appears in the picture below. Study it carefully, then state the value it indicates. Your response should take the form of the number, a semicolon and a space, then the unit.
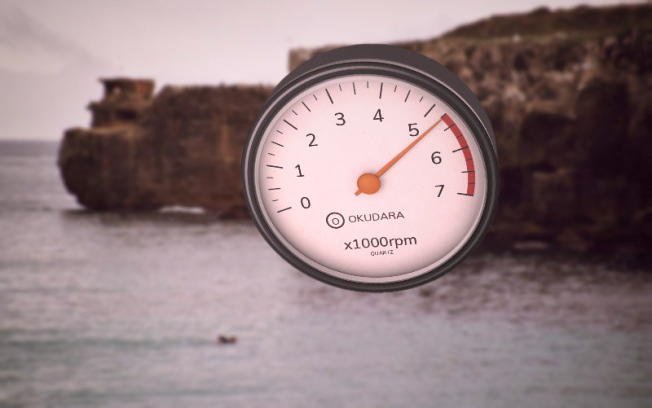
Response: 5250; rpm
